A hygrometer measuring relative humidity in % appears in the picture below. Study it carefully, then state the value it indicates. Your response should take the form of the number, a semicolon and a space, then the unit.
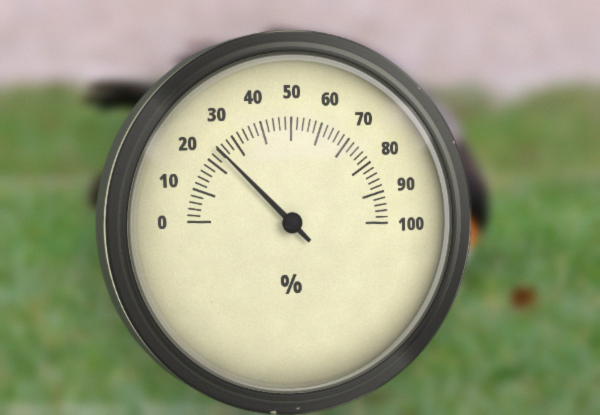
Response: 24; %
